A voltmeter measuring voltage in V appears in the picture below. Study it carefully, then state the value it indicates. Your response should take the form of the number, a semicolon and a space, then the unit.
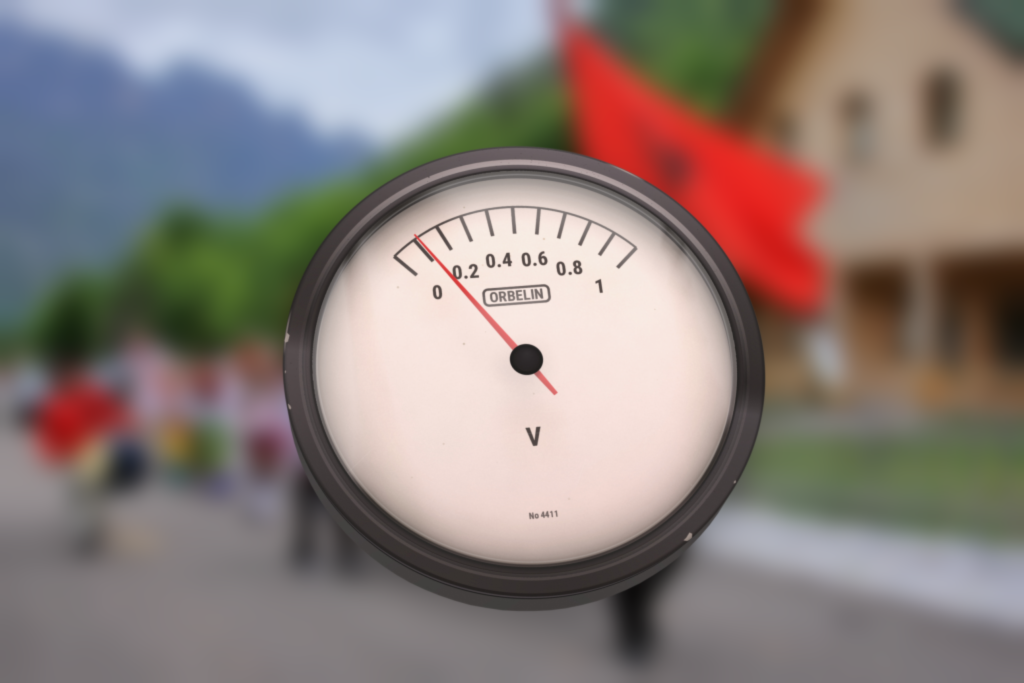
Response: 0.1; V
